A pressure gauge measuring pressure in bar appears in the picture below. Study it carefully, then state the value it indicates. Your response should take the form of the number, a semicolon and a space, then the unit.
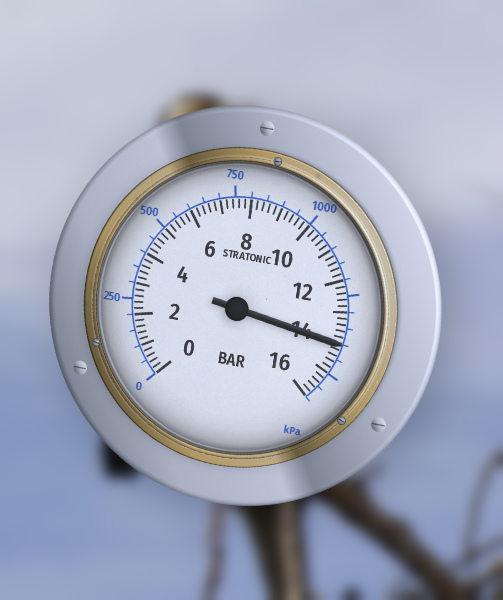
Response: 14; bar
